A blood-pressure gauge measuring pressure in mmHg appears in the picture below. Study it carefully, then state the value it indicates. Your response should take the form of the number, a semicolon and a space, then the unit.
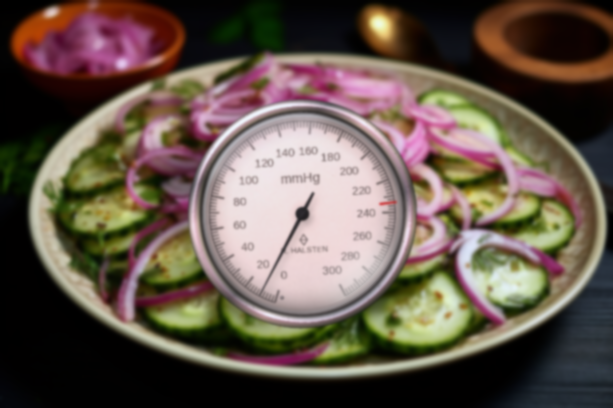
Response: 10; mmHg
